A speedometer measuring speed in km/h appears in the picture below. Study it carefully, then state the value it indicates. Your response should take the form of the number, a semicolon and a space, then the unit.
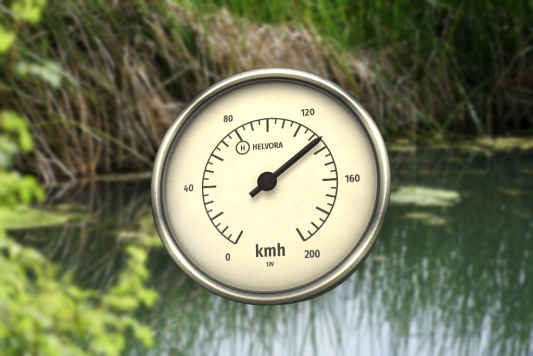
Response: 135; km/h
